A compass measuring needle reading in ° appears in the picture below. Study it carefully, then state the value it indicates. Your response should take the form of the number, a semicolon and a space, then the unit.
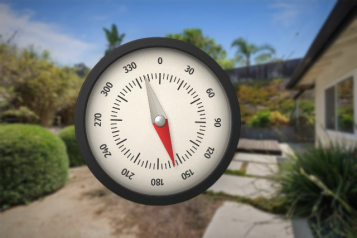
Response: 160; °
